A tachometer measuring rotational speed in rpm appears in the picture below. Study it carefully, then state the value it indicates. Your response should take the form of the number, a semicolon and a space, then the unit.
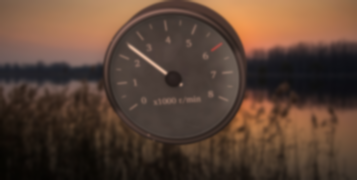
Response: 2500; rpm
